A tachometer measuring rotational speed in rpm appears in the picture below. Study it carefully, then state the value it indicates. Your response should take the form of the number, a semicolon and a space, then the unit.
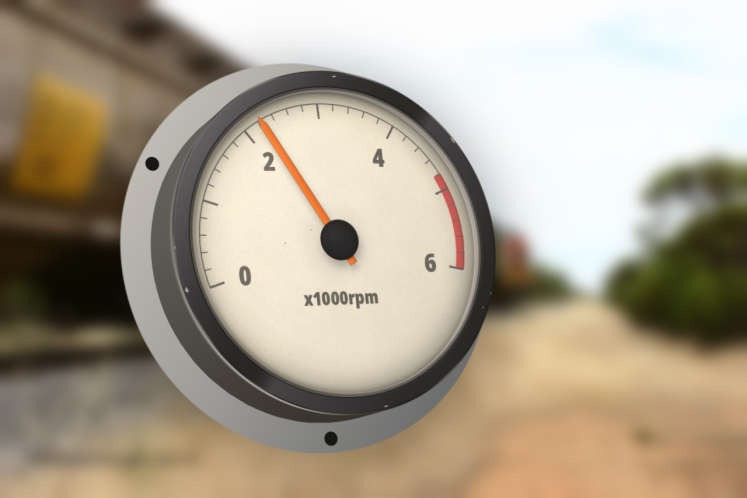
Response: 2200; rpm
